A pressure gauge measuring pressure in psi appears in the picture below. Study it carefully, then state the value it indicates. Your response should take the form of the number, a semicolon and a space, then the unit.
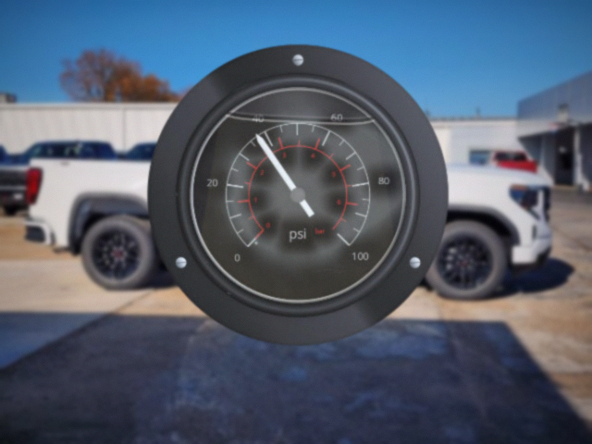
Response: 37.5; psi
